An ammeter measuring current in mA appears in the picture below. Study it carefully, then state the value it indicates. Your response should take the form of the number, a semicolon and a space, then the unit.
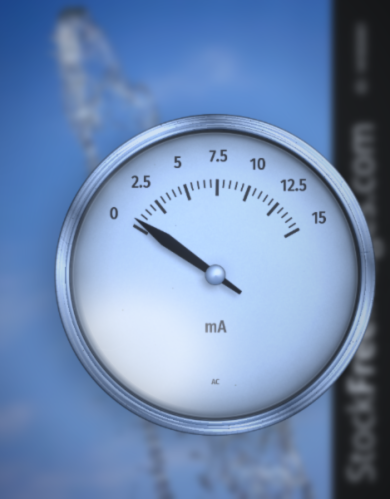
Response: 0.5; mA
